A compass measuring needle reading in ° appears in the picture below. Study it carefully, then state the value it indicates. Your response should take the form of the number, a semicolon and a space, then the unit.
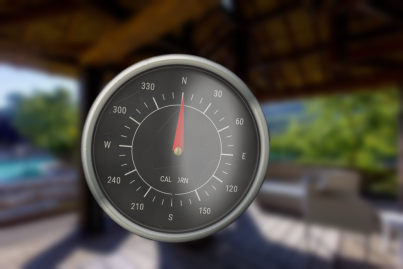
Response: 0; °
